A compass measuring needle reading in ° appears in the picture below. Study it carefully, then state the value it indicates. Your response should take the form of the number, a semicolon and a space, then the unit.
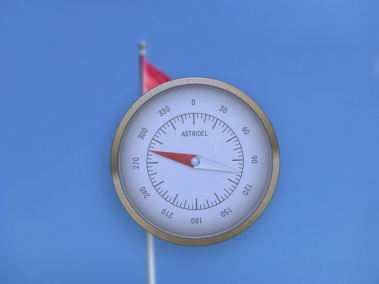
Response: 285; °
